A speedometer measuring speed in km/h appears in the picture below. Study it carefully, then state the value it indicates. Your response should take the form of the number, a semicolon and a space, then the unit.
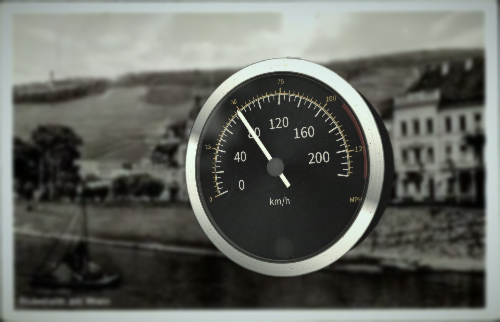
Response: 80; km/h
